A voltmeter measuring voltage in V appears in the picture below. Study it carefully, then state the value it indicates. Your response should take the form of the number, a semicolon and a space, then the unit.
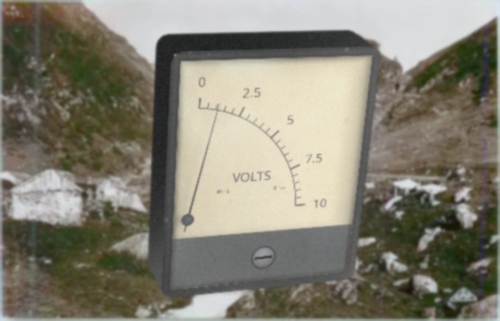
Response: 1; V
